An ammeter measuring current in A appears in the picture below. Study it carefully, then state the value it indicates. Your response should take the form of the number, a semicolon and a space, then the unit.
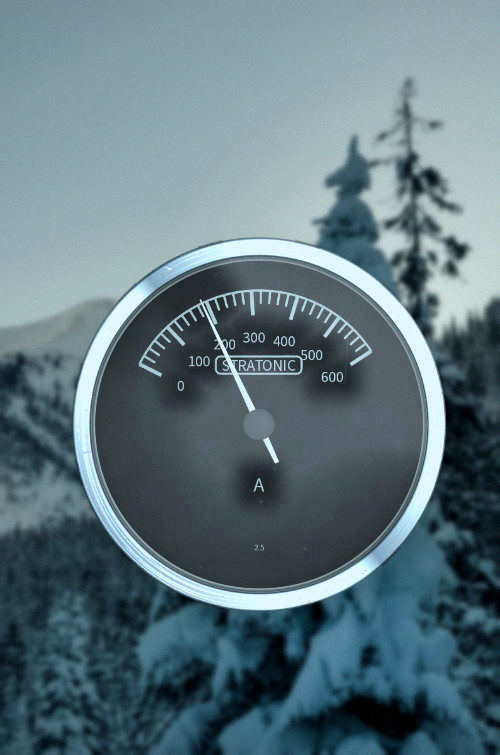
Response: 190; A
